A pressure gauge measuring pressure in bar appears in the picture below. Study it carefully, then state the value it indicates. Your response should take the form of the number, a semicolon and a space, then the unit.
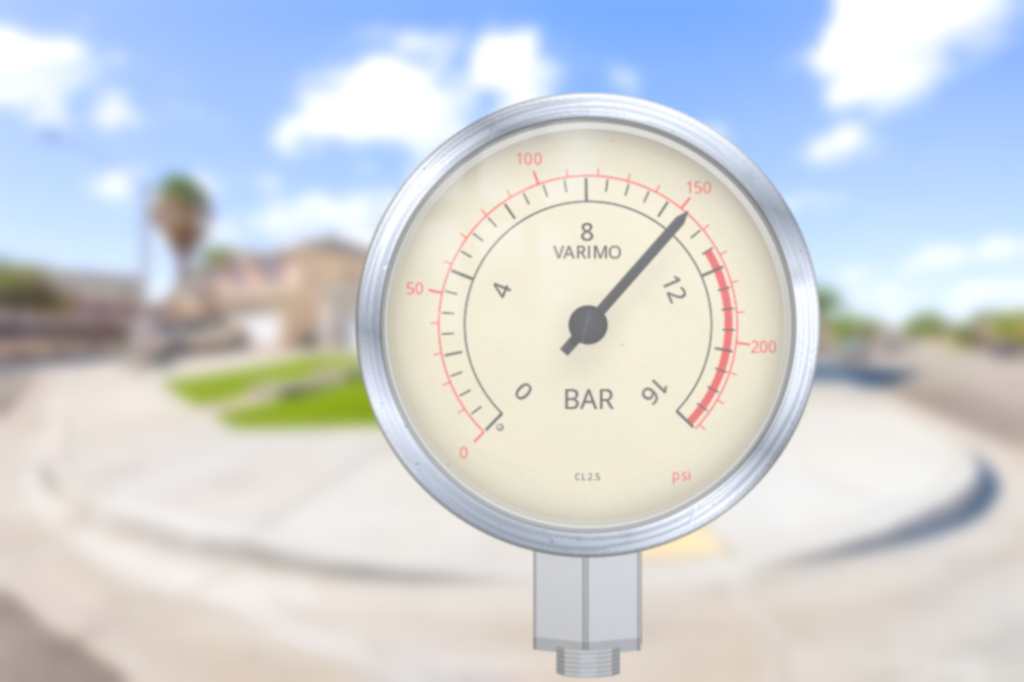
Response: 10.5; bar
